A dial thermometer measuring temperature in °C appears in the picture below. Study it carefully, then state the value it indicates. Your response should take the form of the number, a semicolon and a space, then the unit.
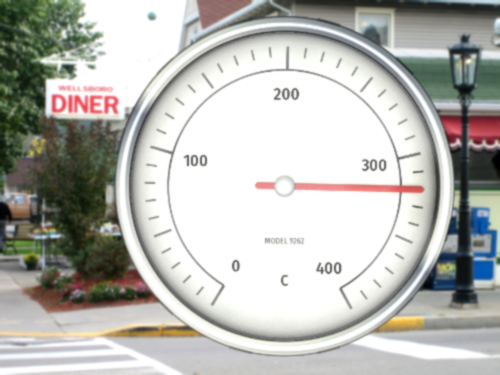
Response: 320; °C
